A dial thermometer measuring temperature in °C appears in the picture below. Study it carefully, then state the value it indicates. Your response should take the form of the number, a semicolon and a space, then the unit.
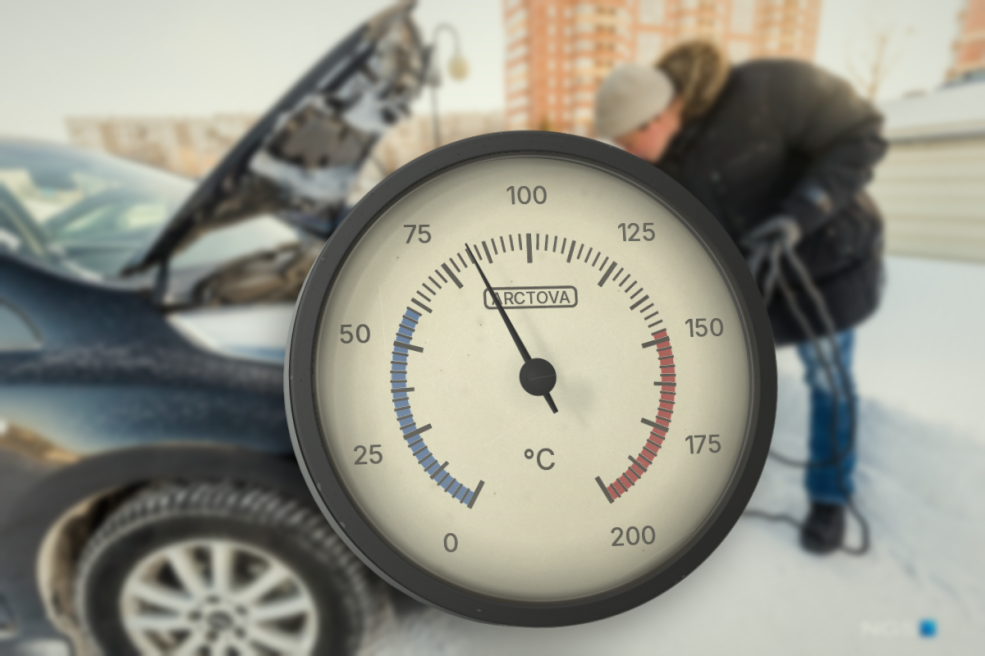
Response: 82.5; °C
